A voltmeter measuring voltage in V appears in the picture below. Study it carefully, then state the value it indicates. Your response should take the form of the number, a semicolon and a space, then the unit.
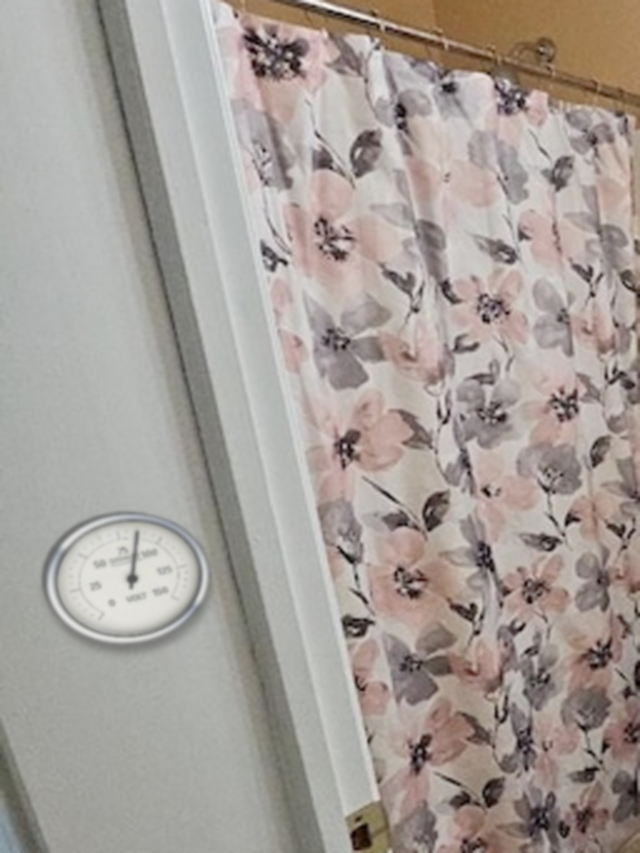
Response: 85; V
